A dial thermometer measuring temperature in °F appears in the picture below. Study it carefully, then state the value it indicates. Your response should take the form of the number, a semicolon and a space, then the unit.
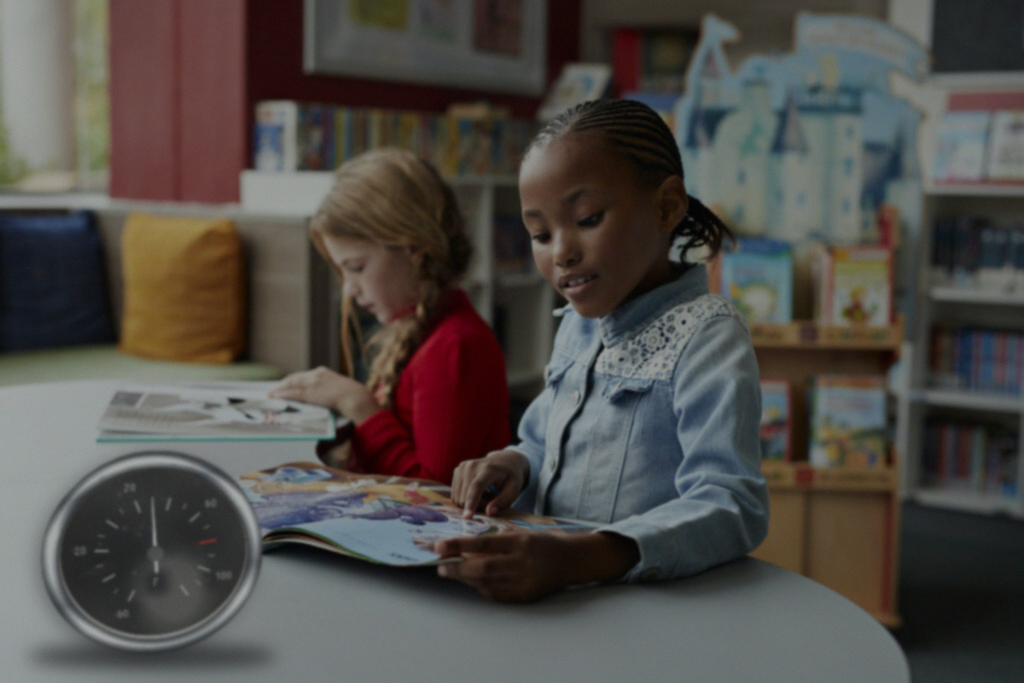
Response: 30; °F
